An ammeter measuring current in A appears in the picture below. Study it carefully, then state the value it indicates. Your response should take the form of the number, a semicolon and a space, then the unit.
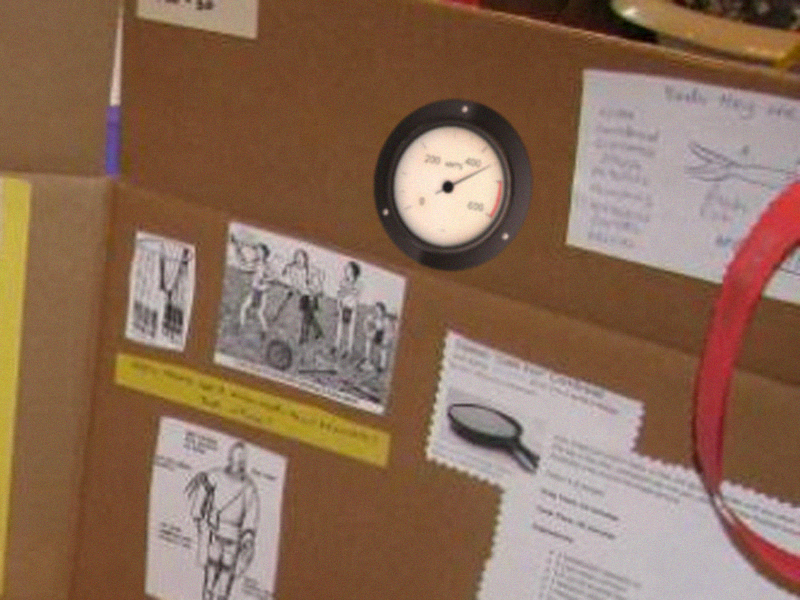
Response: 450; A
